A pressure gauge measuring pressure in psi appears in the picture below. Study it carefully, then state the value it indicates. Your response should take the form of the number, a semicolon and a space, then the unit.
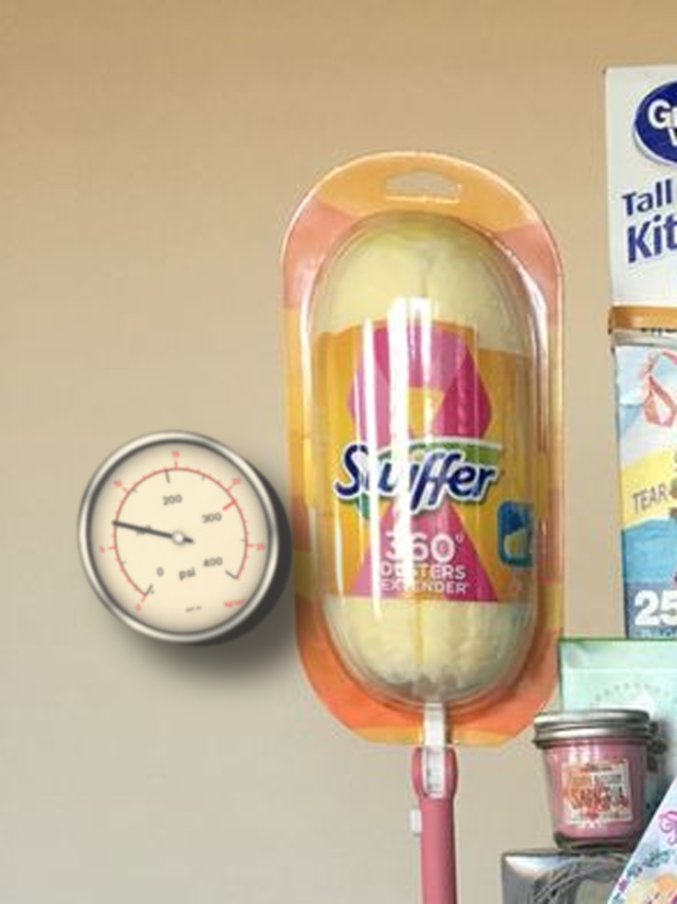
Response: 100; psi
